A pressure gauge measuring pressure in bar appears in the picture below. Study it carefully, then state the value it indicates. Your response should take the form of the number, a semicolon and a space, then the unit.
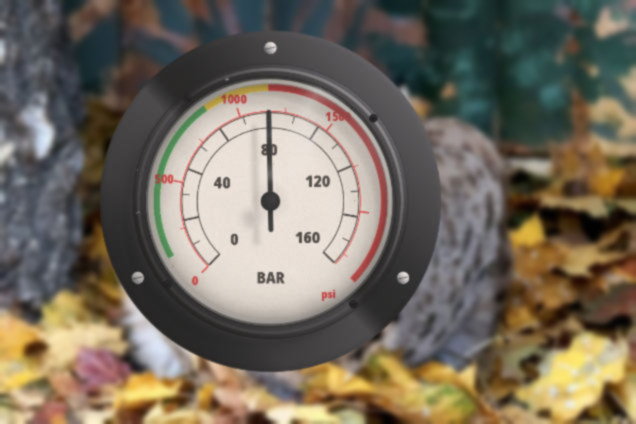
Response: 80; bar
